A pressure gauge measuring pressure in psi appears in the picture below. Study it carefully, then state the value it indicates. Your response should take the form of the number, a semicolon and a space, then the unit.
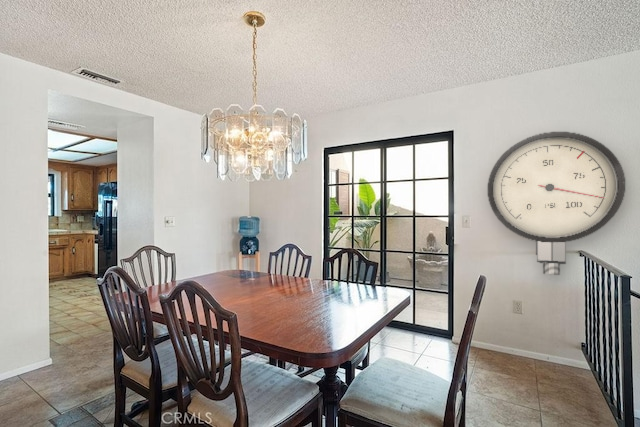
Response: 90; psi
